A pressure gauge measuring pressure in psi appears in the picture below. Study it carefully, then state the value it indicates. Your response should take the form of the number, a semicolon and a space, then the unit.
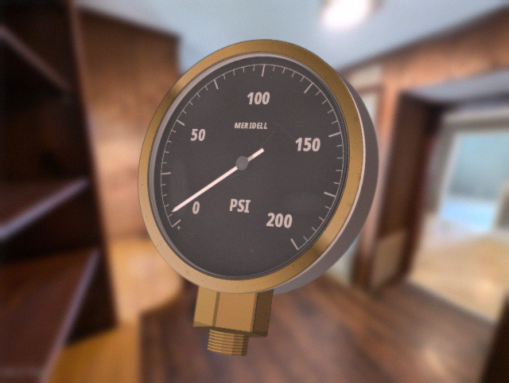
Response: 5; psi
